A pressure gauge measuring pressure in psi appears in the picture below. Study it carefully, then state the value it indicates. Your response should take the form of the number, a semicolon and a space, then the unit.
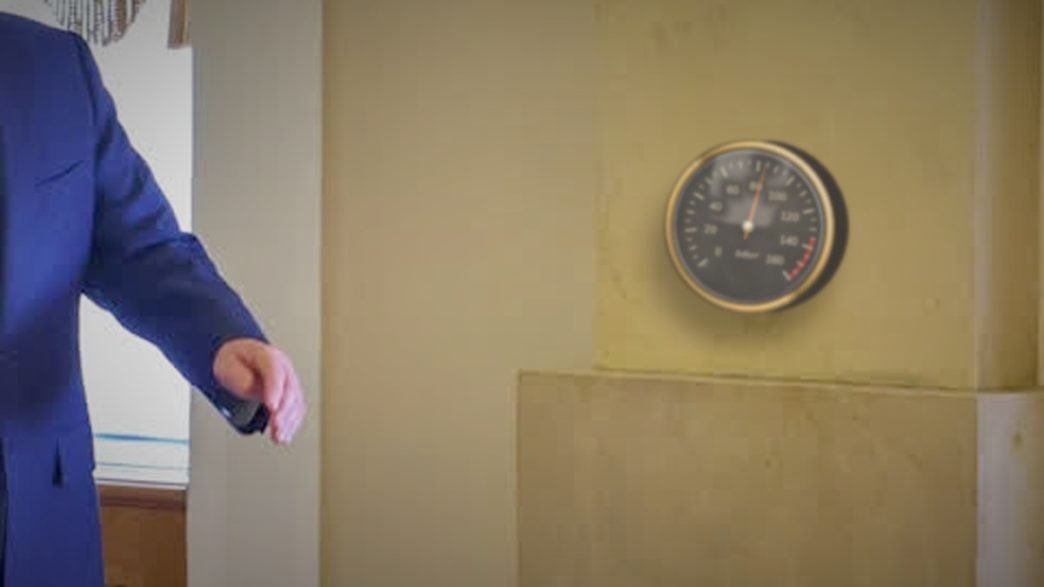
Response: 85; psi
